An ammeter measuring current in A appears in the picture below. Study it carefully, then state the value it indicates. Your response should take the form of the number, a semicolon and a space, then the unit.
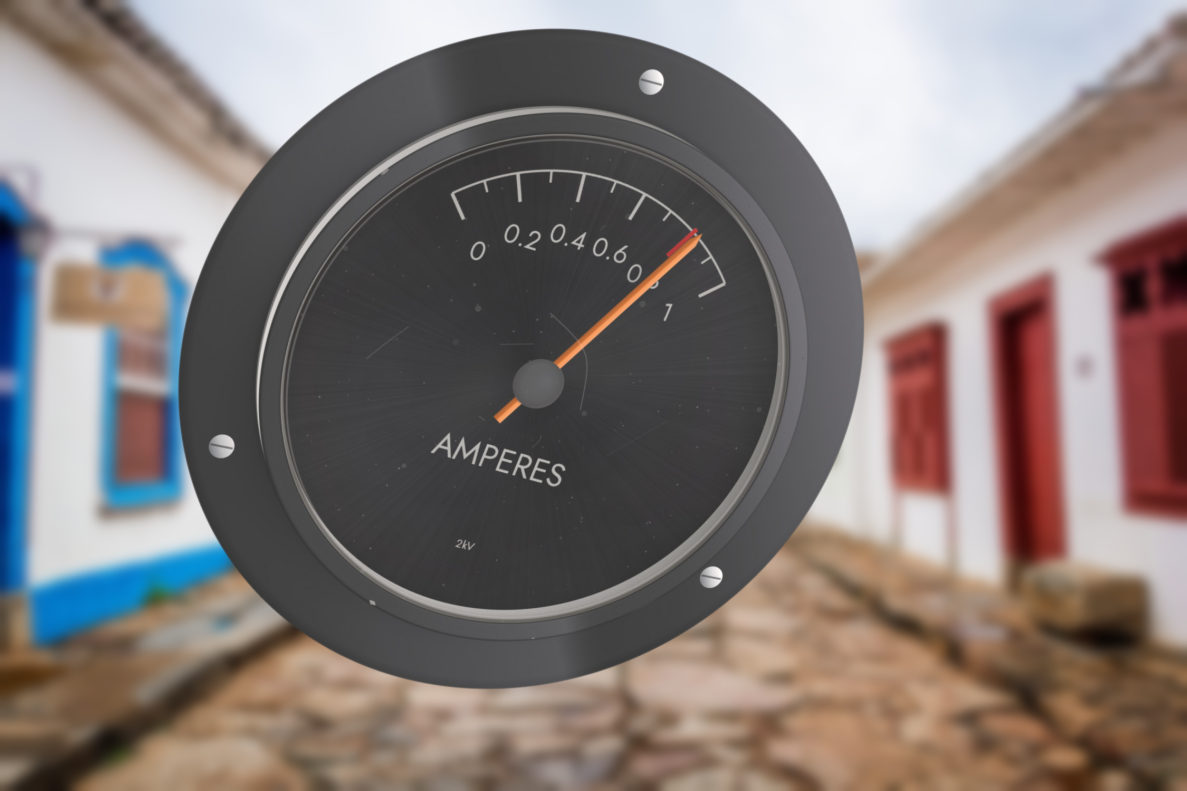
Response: 0.8; A
